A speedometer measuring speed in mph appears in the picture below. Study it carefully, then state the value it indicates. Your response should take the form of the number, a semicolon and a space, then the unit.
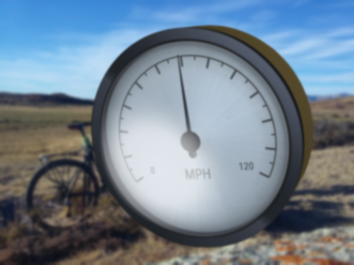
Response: 60; mph
